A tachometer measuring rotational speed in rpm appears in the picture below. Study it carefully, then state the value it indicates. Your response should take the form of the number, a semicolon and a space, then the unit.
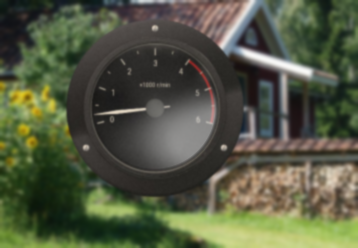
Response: 250; rpm
